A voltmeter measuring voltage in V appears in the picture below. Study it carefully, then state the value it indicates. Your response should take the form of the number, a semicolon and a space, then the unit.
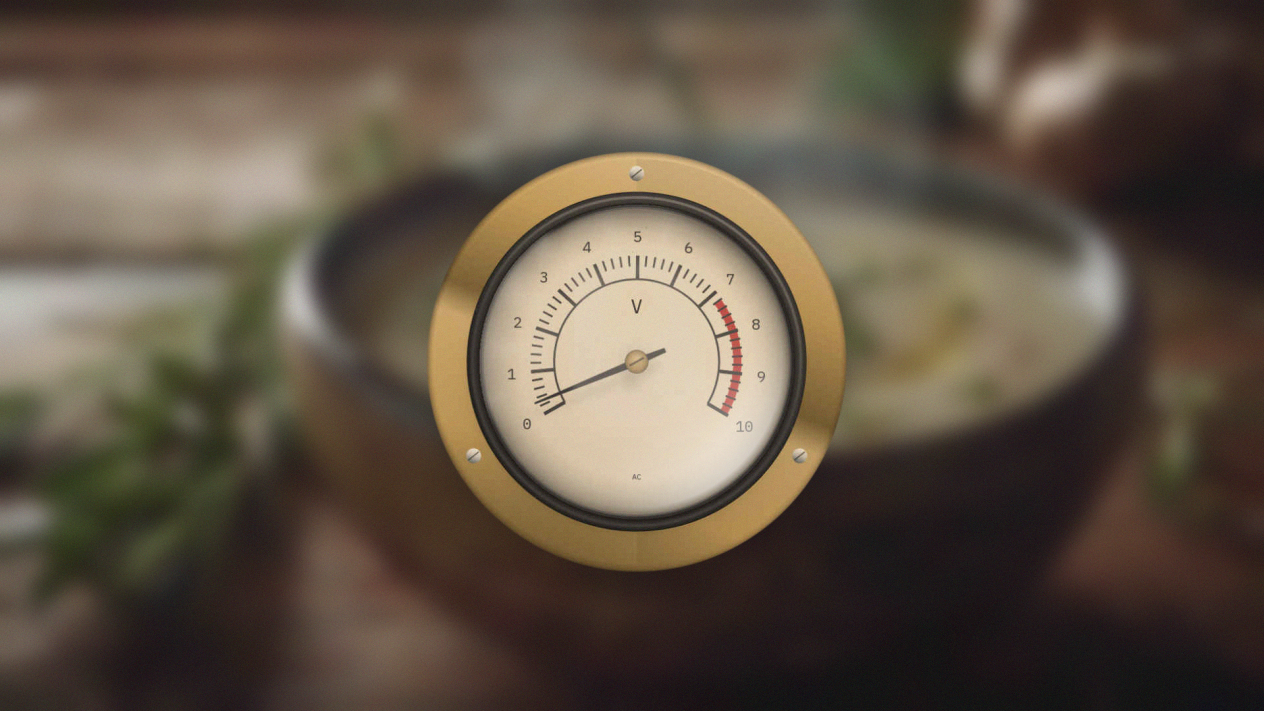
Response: 0.3; V
